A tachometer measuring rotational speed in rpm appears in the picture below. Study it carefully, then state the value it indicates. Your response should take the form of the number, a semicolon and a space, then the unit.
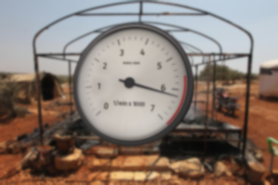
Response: 6200; rpm
